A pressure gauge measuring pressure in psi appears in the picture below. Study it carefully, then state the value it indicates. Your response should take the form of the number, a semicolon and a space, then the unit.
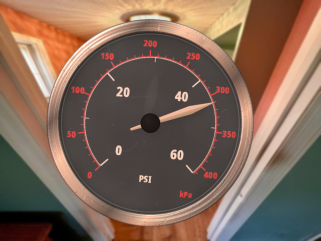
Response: 45; psi
